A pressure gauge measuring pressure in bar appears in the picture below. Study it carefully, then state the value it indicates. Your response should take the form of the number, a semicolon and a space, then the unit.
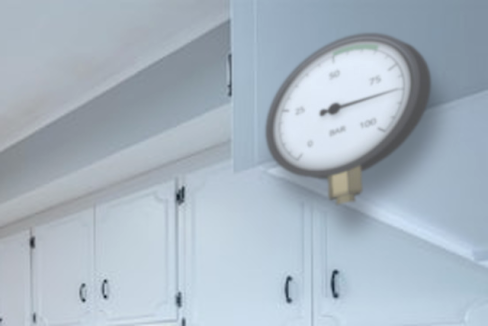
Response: 85; bar
